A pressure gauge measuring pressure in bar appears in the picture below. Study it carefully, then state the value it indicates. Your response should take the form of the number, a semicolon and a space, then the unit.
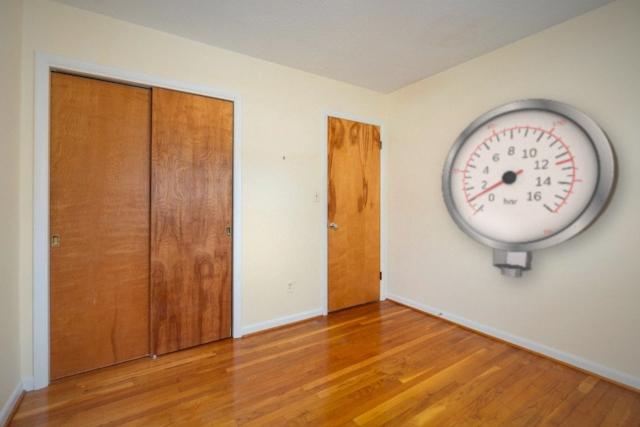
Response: 1; bar
